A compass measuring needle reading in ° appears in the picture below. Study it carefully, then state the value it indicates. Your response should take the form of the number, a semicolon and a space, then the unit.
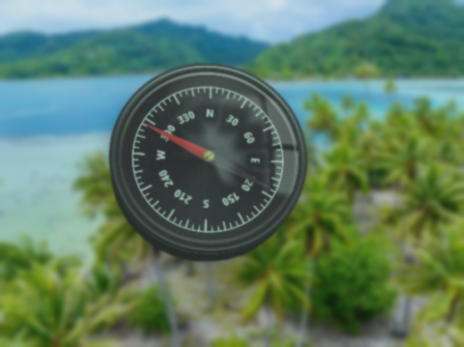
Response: 295; °
